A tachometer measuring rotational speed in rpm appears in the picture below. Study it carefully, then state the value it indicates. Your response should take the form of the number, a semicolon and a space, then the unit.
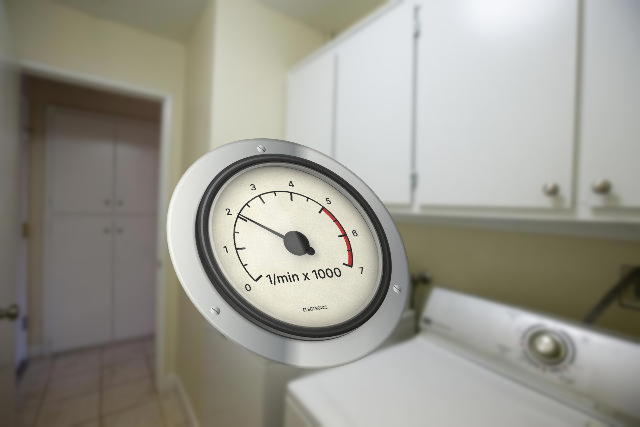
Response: 2000; rpm
